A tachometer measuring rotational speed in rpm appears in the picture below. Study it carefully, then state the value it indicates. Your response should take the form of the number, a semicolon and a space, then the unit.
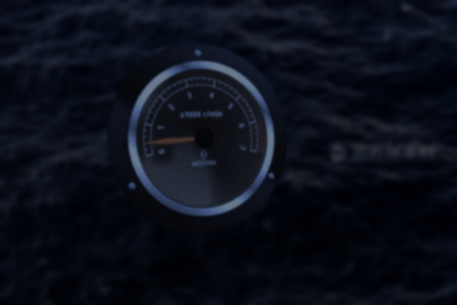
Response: 400; rpm
